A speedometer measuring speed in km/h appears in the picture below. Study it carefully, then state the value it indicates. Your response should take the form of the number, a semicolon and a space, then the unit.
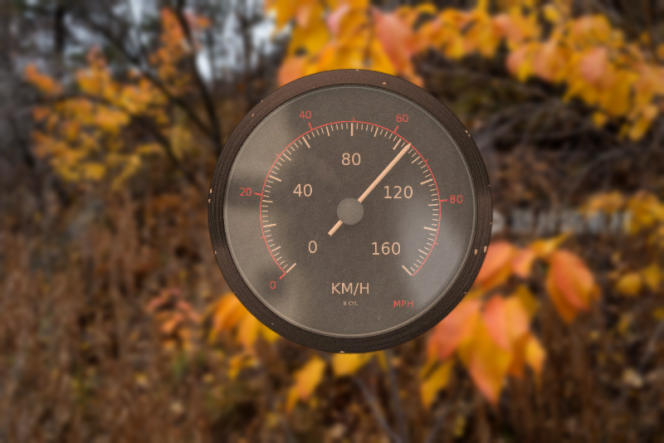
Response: 104; km/h
